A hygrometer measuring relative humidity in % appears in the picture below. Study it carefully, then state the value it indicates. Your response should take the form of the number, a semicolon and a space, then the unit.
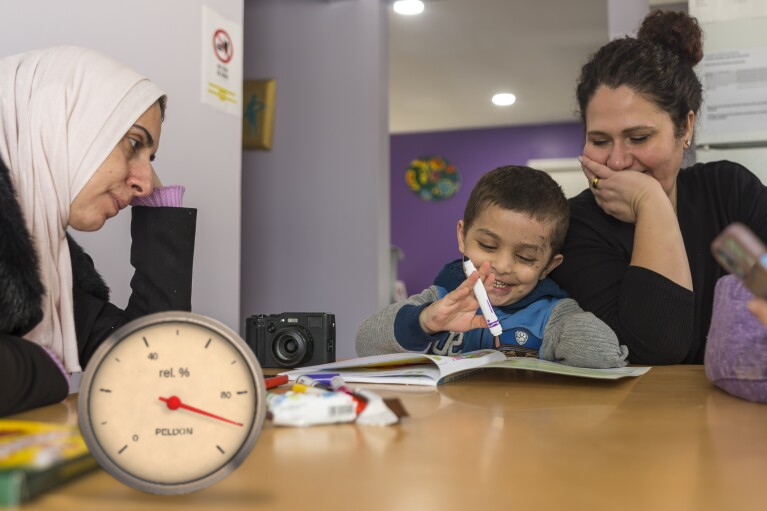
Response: 90; %
